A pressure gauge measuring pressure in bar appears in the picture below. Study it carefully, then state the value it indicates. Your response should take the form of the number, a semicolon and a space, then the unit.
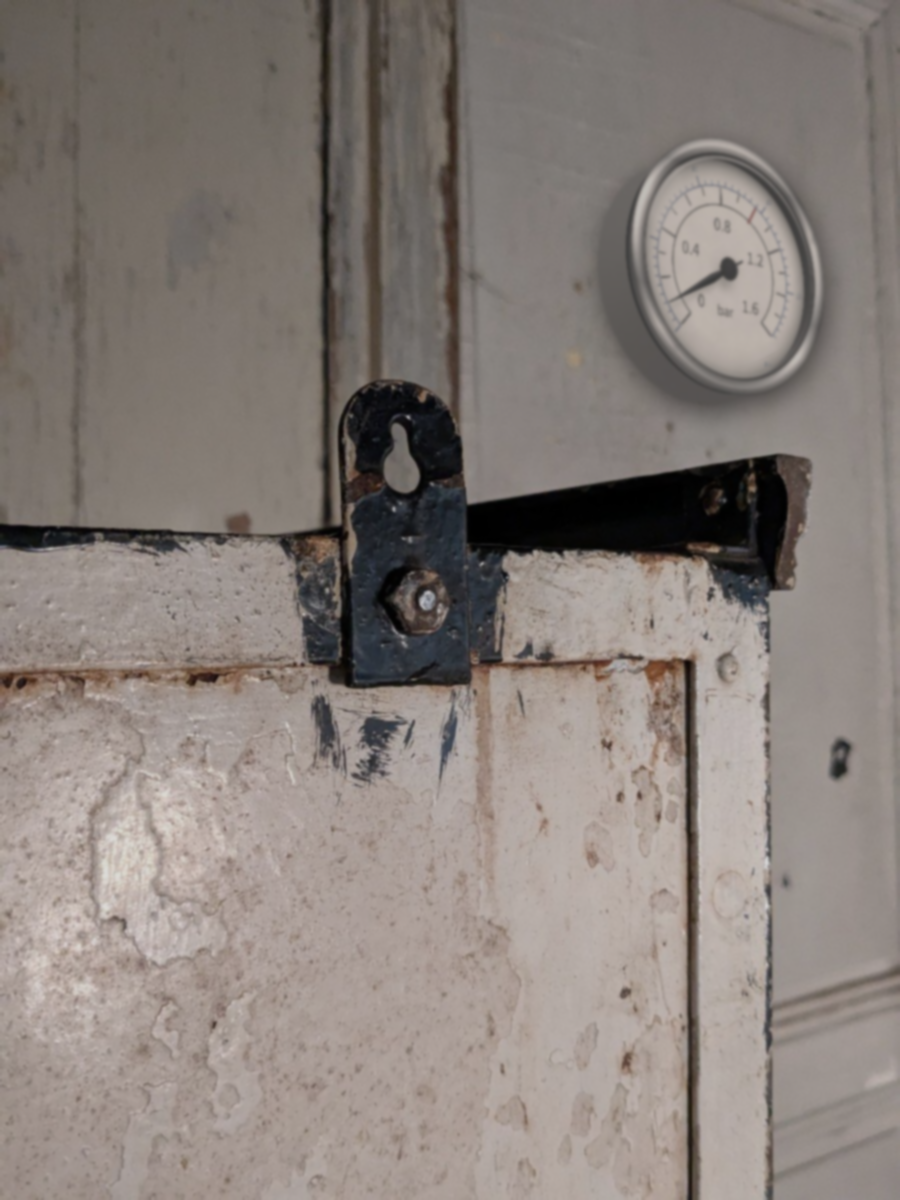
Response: 0.1; bar
